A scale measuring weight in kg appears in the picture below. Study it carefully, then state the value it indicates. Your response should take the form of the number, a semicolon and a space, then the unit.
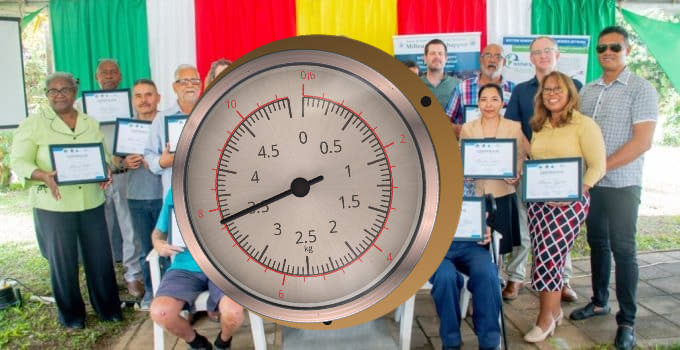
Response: 3.5; kg
